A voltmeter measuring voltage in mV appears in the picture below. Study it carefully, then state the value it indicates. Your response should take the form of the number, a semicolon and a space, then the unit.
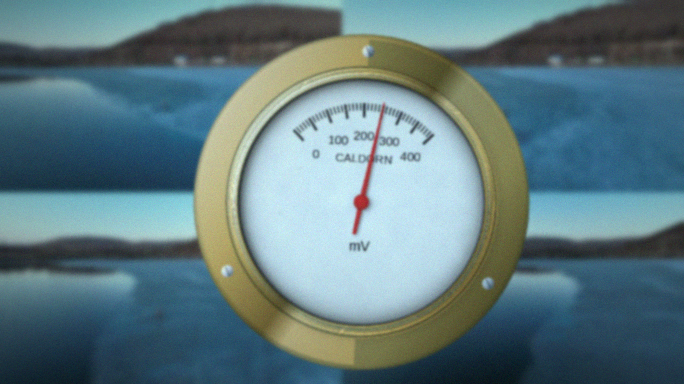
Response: 250; mV
